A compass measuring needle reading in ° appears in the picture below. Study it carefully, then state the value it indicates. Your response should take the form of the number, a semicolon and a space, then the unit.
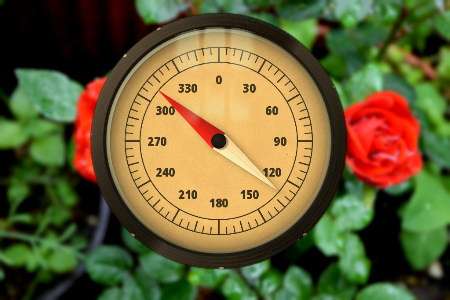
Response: 310; °
